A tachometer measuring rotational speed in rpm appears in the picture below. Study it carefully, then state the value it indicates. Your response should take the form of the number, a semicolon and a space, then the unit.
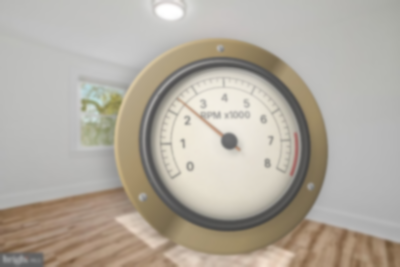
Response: 2400; rpm
